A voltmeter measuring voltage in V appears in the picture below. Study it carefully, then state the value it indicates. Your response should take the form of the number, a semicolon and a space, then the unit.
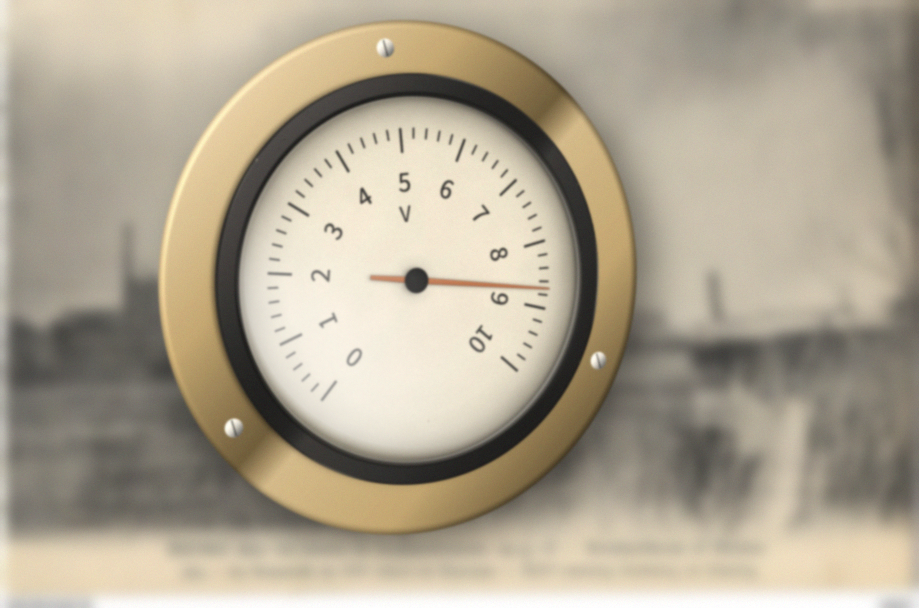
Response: 8.7; V
